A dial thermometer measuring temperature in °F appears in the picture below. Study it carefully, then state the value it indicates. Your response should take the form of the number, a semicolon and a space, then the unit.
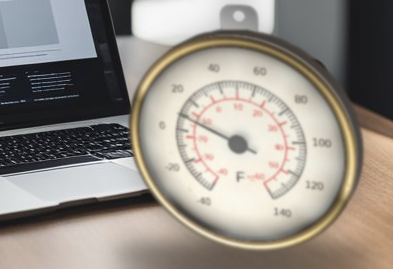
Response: 10; °F
